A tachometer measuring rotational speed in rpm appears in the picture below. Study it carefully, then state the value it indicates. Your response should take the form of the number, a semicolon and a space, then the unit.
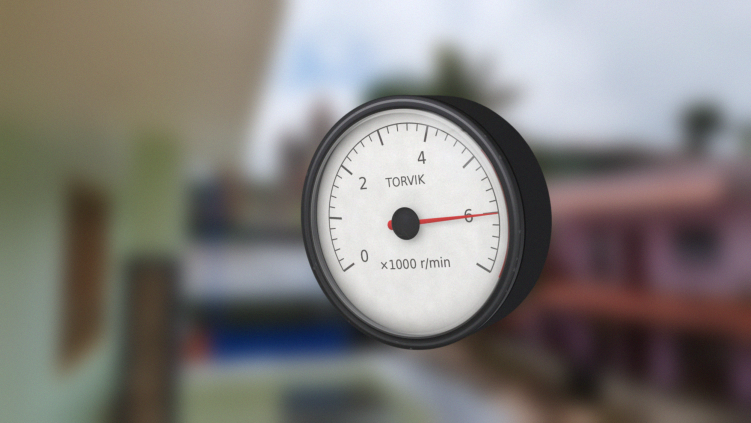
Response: 6000; rpm
